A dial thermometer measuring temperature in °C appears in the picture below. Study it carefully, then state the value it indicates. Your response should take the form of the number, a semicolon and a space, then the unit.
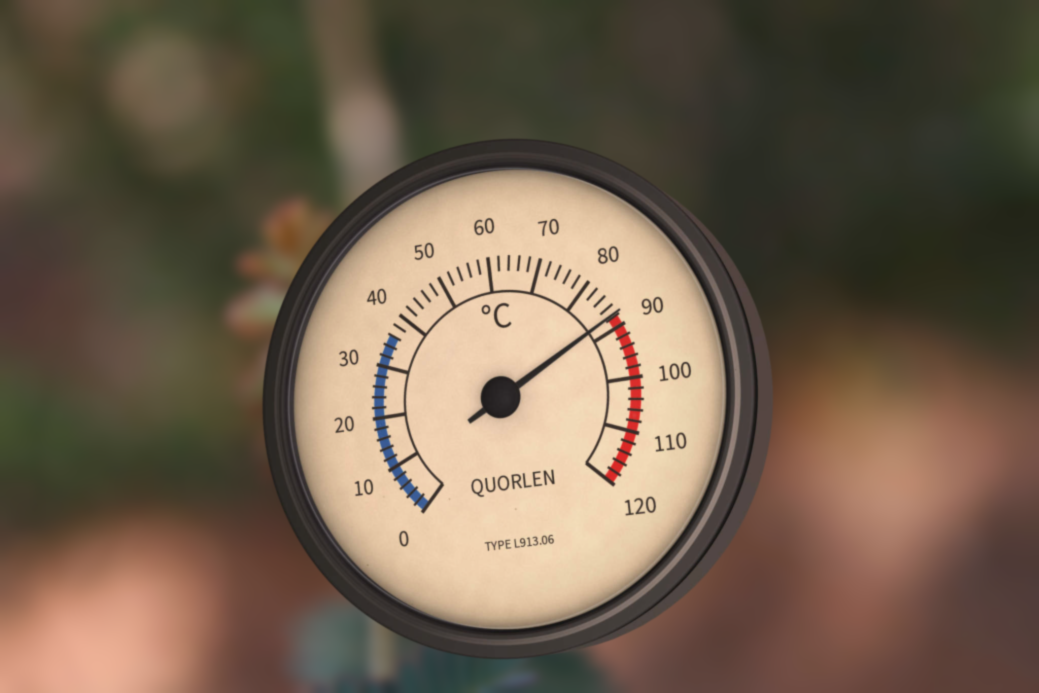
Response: 88; °C
